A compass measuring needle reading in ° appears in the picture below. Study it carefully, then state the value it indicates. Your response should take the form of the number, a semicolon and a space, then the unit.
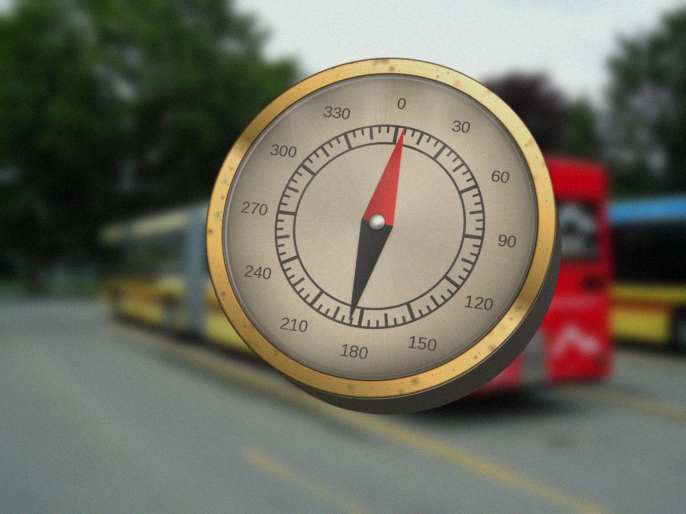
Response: 5; °
